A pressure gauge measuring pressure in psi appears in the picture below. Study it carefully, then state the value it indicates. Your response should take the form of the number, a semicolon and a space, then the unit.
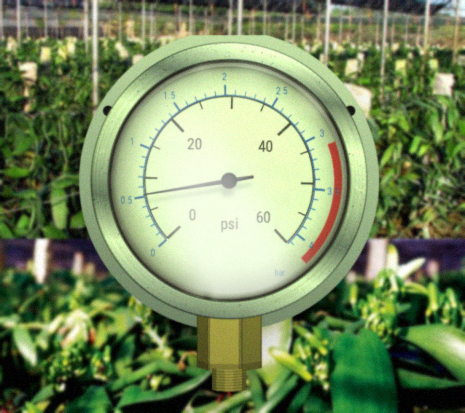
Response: 7.5; psi
